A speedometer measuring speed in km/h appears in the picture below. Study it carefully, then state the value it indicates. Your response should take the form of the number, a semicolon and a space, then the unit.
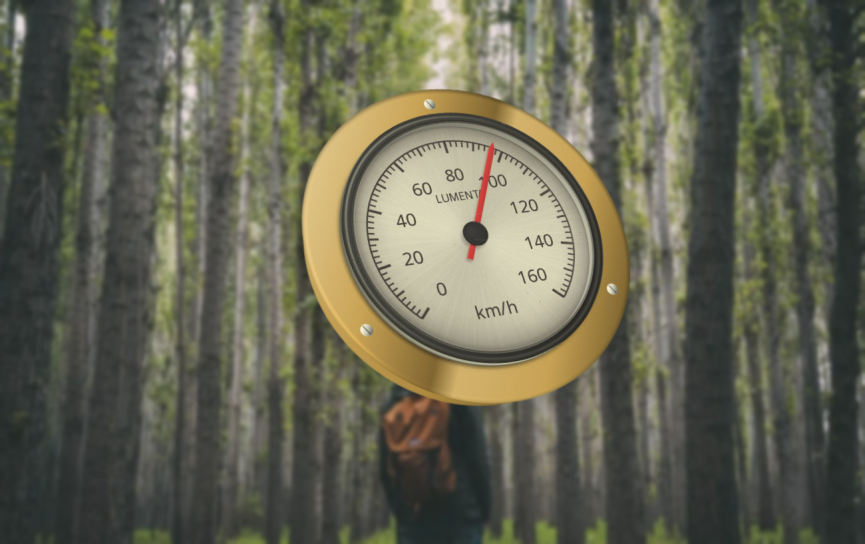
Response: 96; km/h
